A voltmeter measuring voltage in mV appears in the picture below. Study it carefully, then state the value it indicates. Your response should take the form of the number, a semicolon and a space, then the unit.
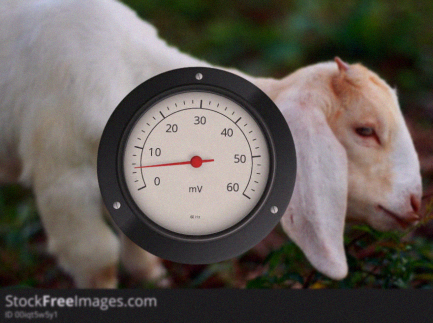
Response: 5; mV
